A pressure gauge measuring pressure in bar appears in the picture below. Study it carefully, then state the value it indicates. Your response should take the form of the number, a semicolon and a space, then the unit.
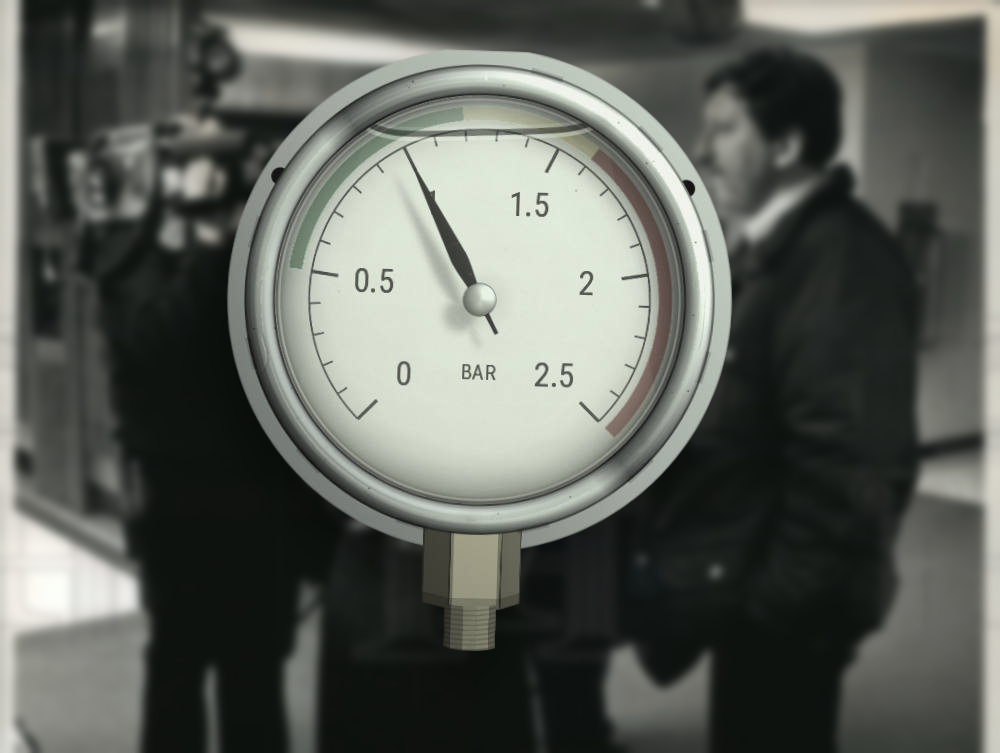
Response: 1; bar
